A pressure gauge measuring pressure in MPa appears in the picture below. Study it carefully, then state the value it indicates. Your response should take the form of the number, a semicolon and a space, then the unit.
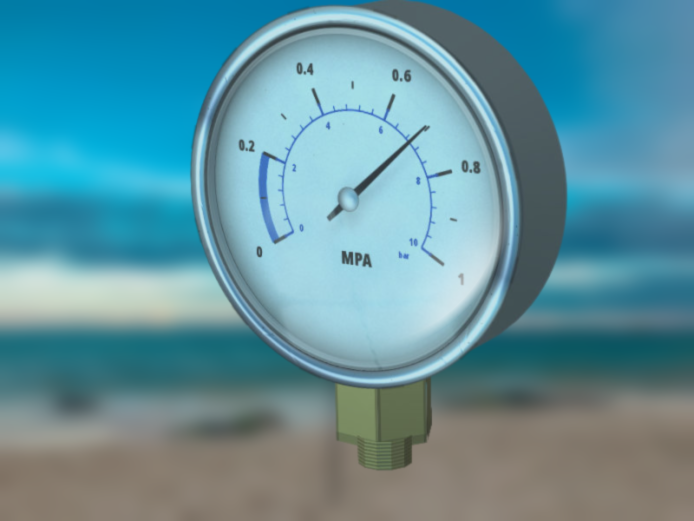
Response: 0.7; MPa
